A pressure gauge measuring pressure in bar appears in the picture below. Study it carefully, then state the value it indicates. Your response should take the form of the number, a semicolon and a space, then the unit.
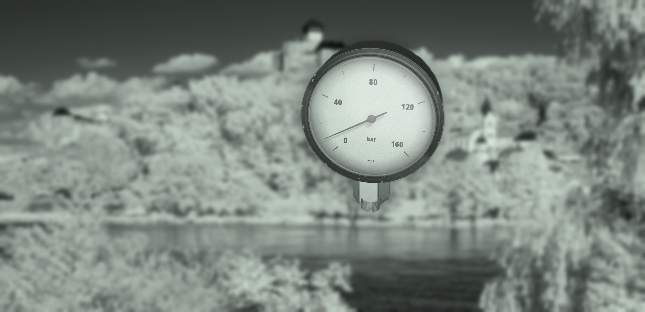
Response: 10; bar
